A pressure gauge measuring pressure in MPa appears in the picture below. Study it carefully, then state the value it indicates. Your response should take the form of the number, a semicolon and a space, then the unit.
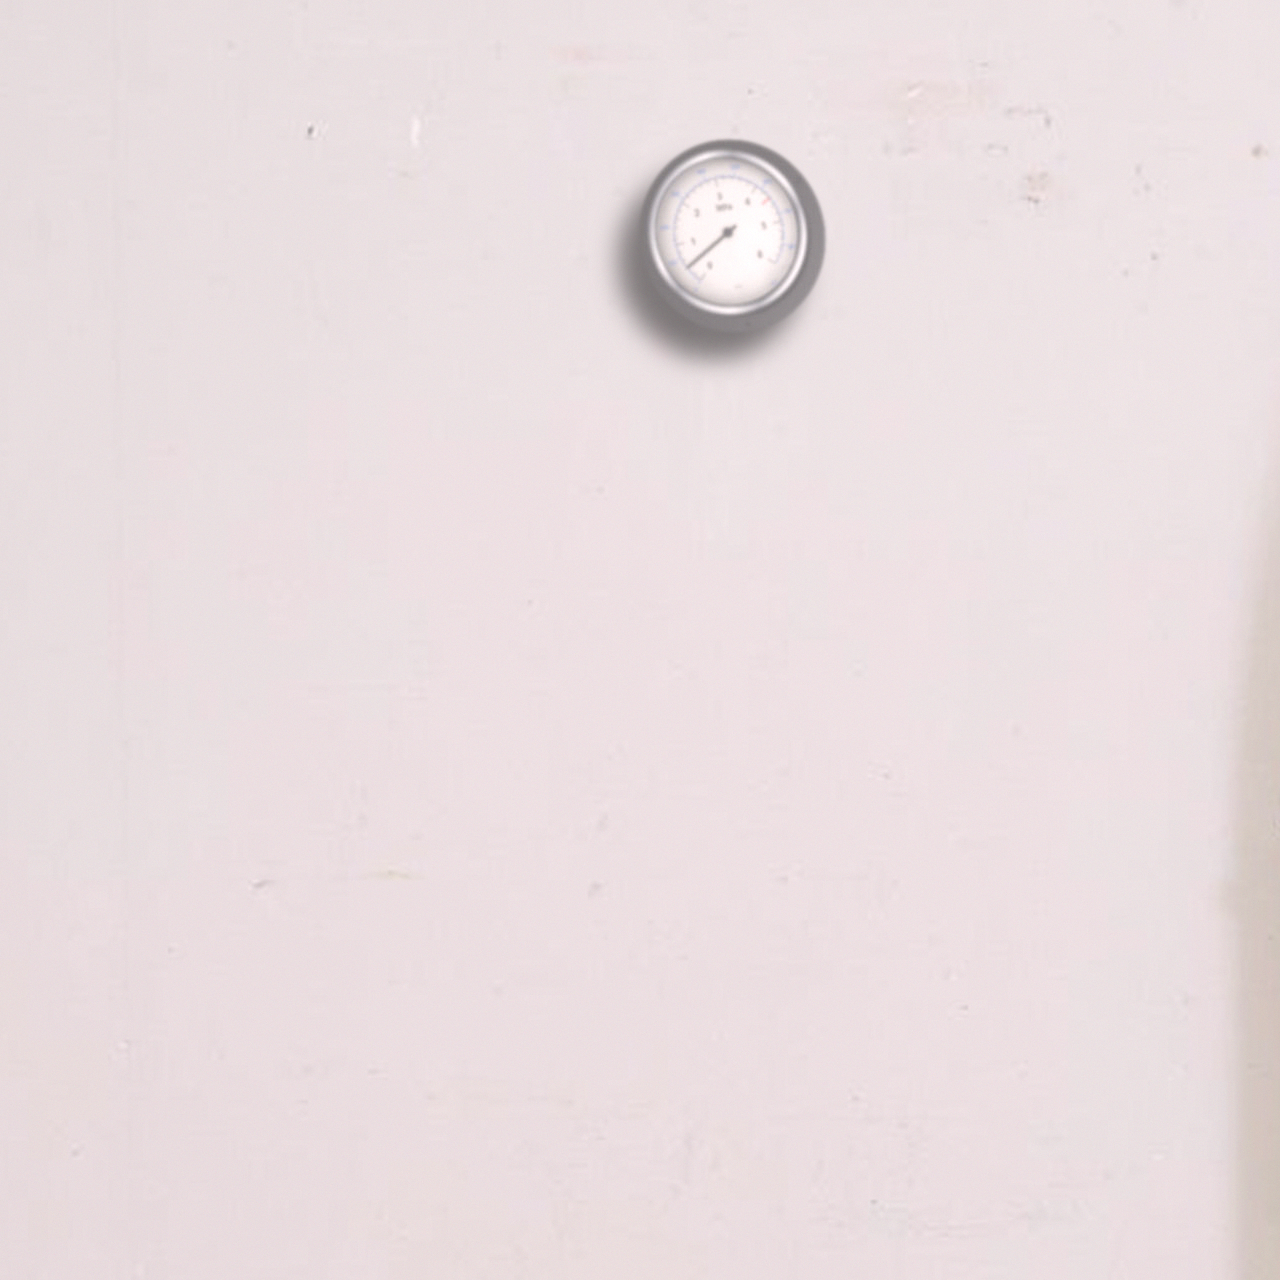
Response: 0.4; MPa
